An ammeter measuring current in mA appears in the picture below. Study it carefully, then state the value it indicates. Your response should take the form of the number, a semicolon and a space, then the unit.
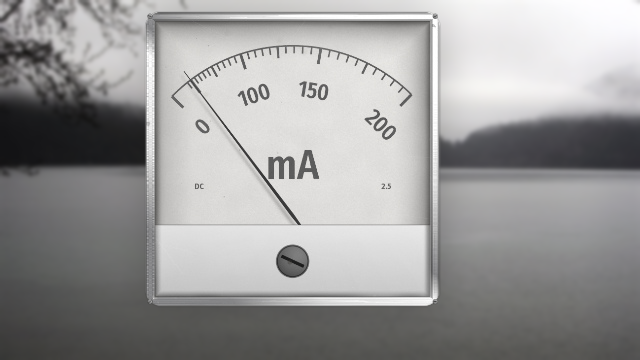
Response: 50; mA
